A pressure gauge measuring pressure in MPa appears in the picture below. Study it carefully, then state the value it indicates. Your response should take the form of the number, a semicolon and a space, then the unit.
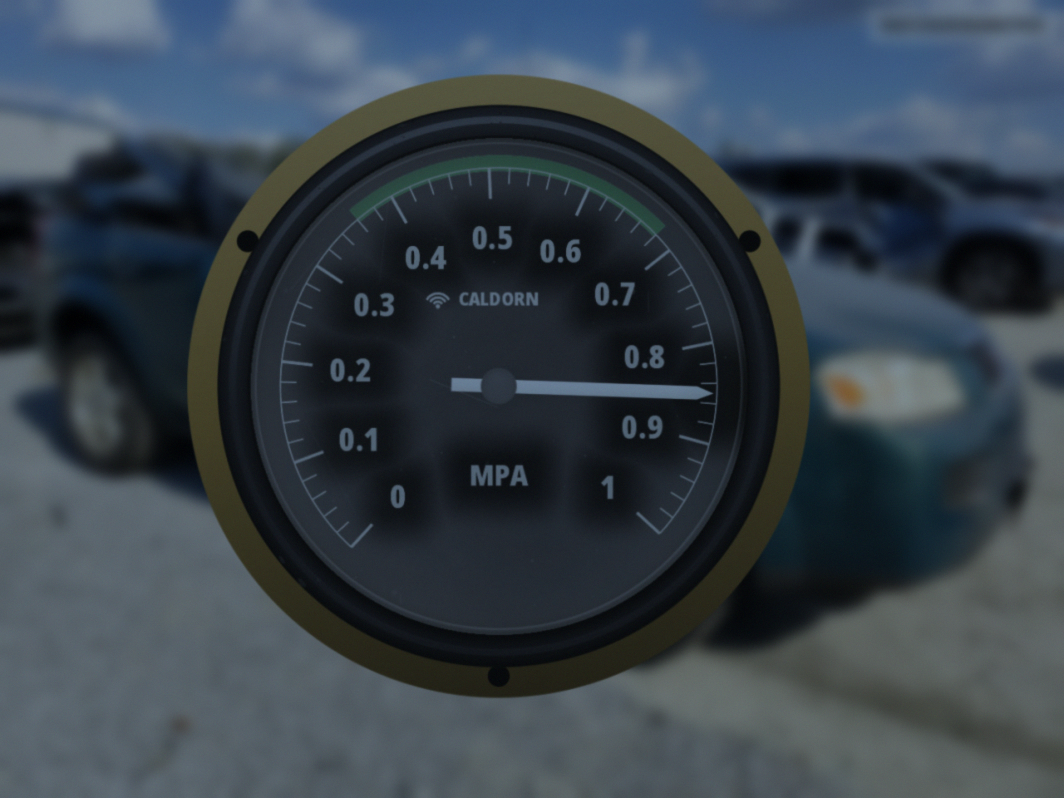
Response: 0.85; MPa
